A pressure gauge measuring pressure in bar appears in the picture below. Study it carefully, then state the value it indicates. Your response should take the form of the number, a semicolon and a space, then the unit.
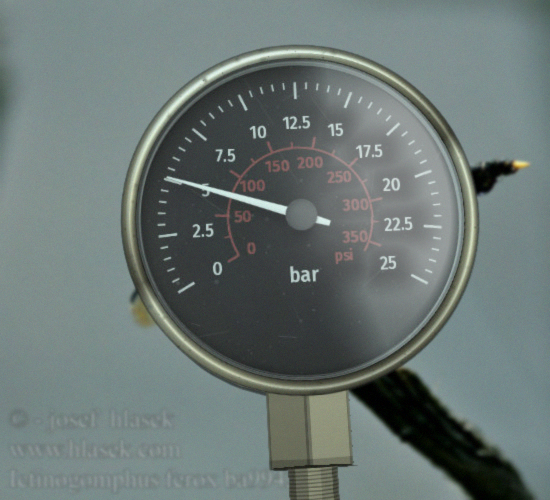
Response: 5; bar
